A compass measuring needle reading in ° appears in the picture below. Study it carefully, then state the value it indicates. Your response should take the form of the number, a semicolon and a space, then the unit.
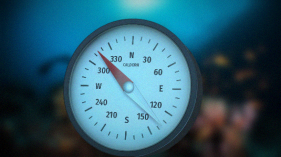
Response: 315; °
